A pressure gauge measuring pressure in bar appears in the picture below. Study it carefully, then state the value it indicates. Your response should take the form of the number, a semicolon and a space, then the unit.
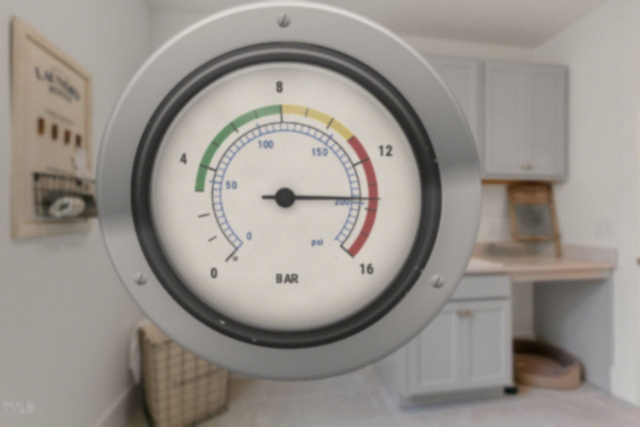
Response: 13.5; bar
